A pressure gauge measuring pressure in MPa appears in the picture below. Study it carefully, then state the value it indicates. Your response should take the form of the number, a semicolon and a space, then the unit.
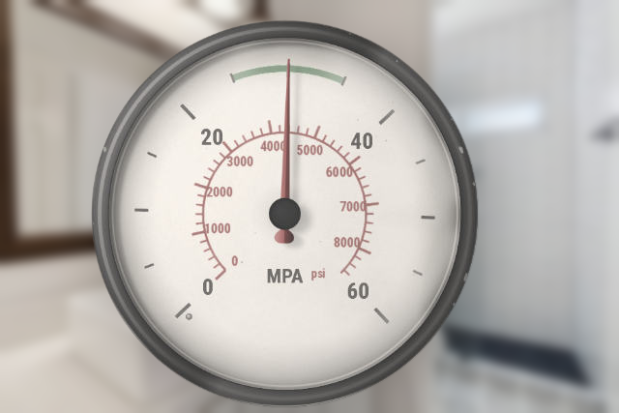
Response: 30; MPa
